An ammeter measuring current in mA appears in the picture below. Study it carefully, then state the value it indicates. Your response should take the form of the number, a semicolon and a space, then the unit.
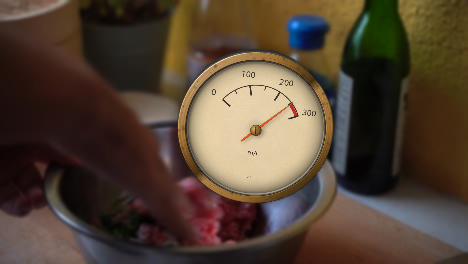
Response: 250; mA
